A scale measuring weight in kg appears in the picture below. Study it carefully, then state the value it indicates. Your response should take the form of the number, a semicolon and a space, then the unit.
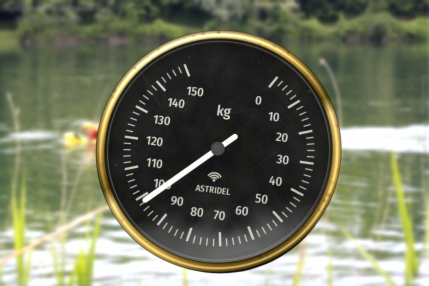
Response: 98; kg
